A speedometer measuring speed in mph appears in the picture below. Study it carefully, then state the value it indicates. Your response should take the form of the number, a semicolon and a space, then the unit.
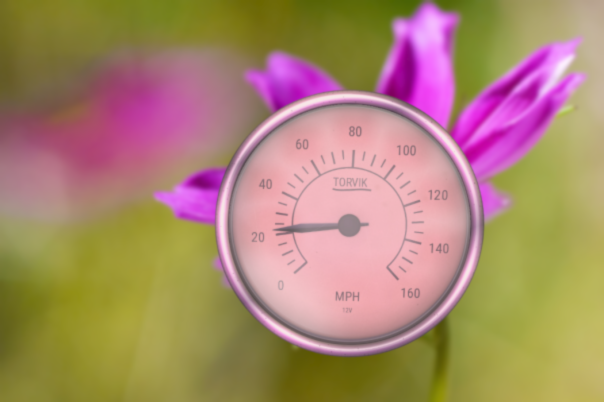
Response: 22.5; mph
